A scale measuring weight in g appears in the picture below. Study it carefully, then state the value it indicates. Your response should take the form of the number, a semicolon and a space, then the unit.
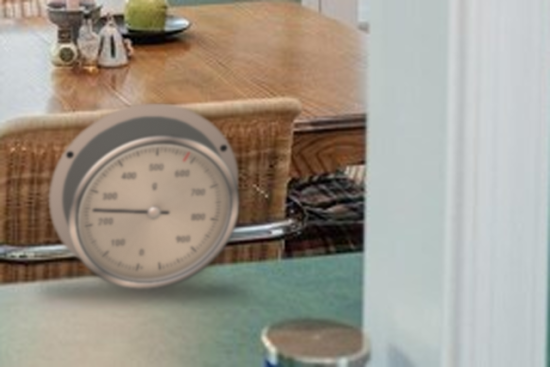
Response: 250; g
